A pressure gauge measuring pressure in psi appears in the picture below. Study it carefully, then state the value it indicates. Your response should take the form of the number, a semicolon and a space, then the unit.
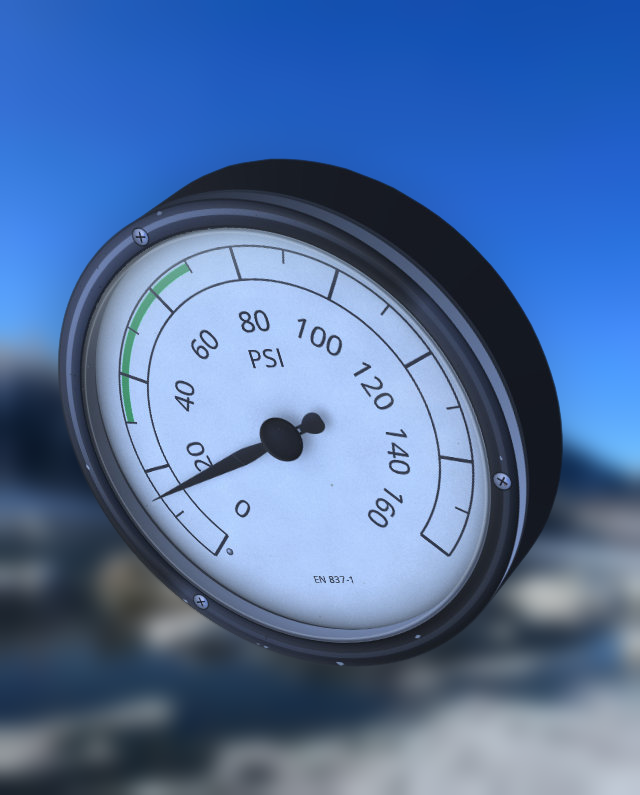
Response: 15; psi
